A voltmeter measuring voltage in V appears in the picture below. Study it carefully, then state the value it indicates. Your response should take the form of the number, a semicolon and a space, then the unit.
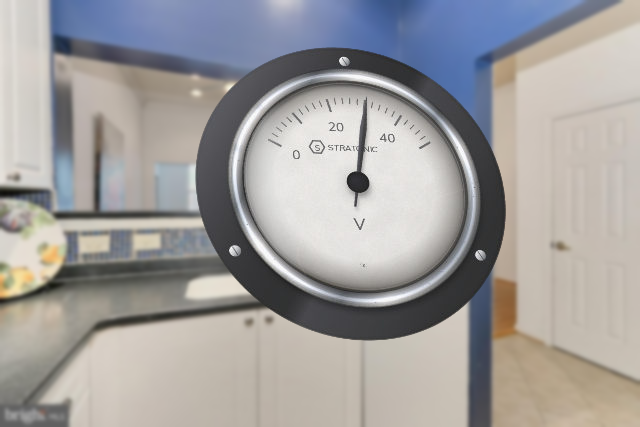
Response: 30; V
